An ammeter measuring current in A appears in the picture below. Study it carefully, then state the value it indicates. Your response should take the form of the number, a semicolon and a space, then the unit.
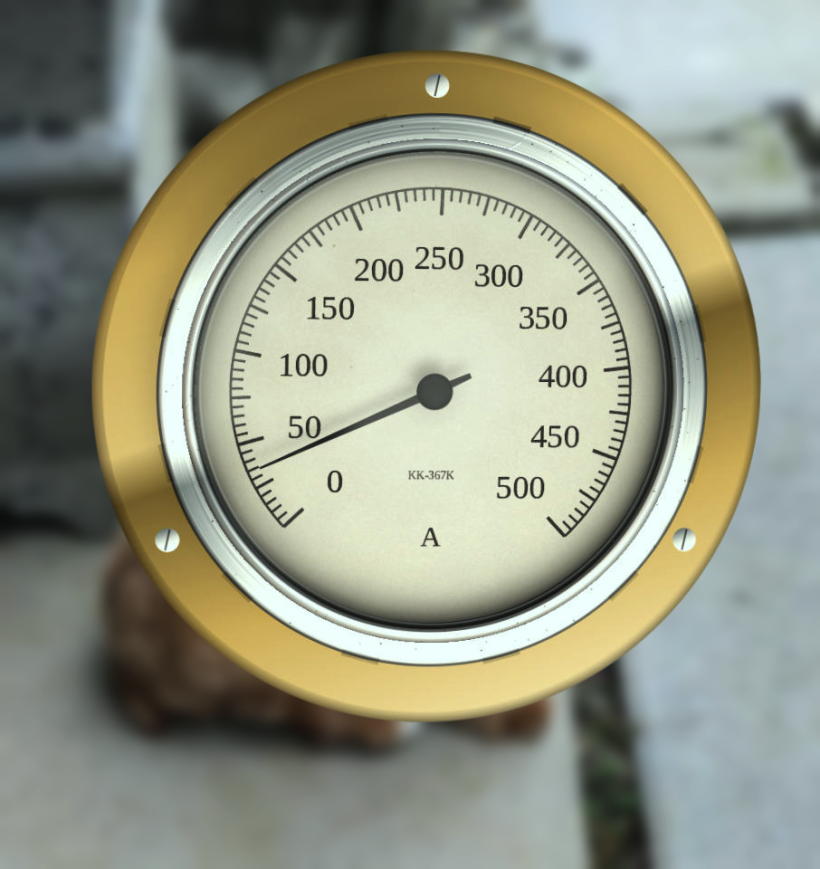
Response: 35; A
